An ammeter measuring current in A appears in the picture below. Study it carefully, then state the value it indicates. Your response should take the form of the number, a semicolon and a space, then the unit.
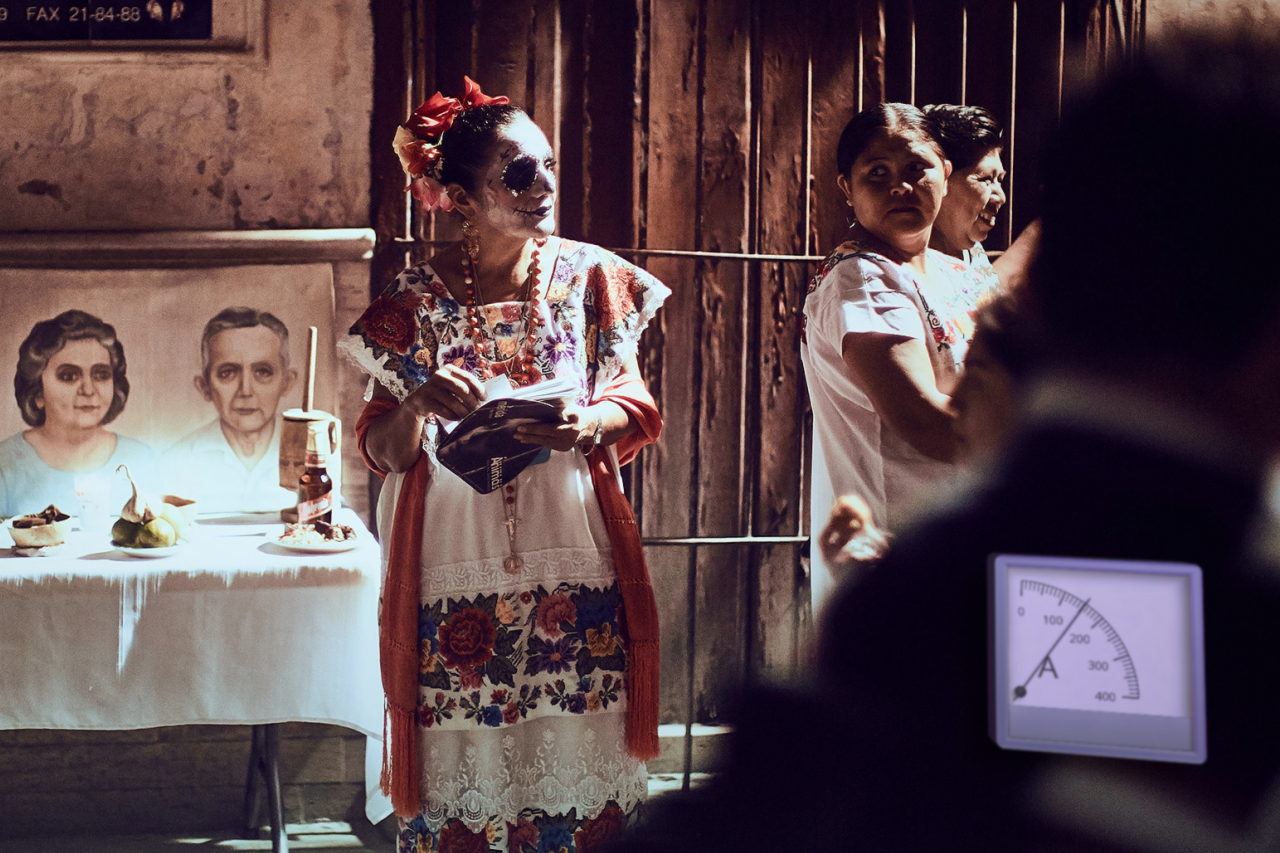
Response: 150; A
